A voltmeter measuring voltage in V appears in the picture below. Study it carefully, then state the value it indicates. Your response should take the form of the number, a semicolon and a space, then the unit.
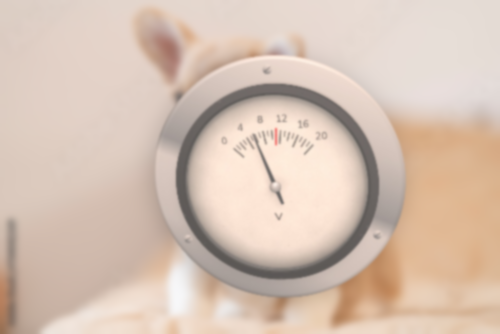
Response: 6; V
